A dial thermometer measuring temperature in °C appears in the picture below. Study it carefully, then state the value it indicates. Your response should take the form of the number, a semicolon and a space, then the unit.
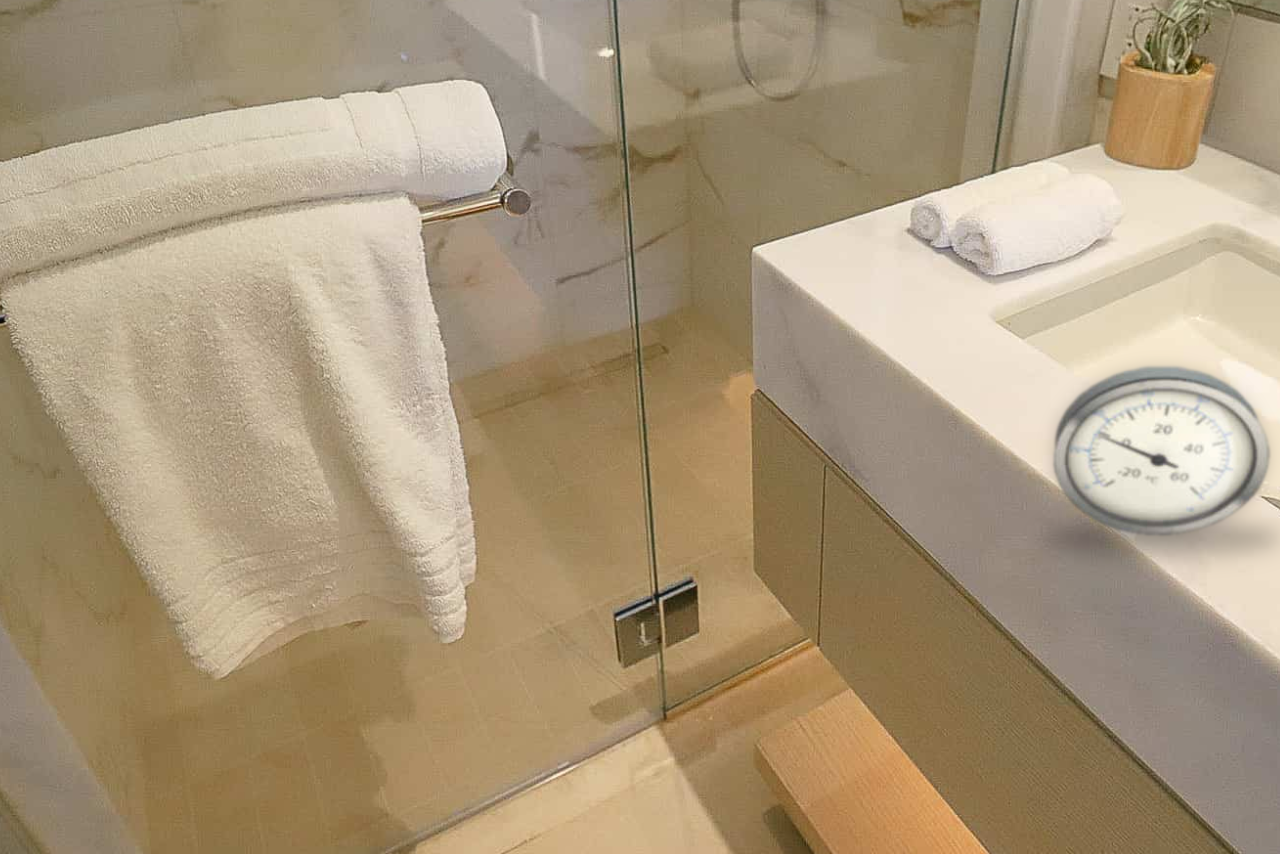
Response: 0; °C
